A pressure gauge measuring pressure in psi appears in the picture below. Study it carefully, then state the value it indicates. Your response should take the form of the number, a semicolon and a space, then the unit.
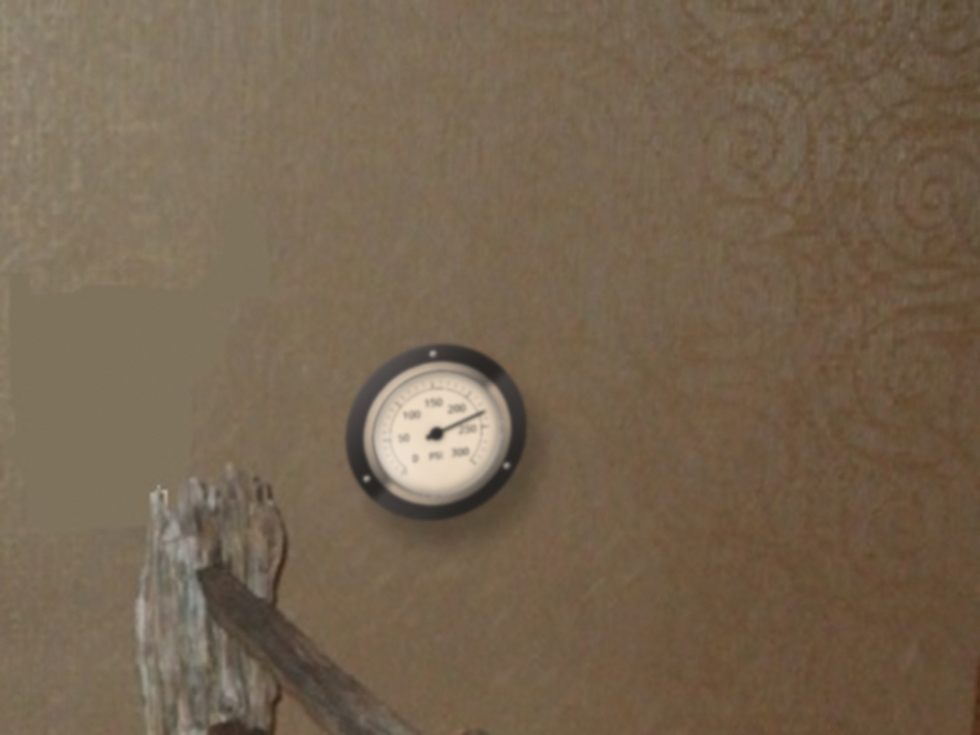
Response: 230; psi
